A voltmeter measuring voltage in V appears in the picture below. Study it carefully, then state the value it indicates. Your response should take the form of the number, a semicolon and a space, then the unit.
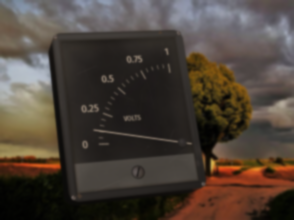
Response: 0.1; V
